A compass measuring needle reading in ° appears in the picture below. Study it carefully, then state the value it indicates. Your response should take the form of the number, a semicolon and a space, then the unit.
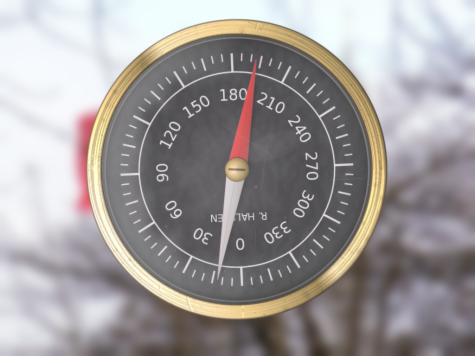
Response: 192.5; °
